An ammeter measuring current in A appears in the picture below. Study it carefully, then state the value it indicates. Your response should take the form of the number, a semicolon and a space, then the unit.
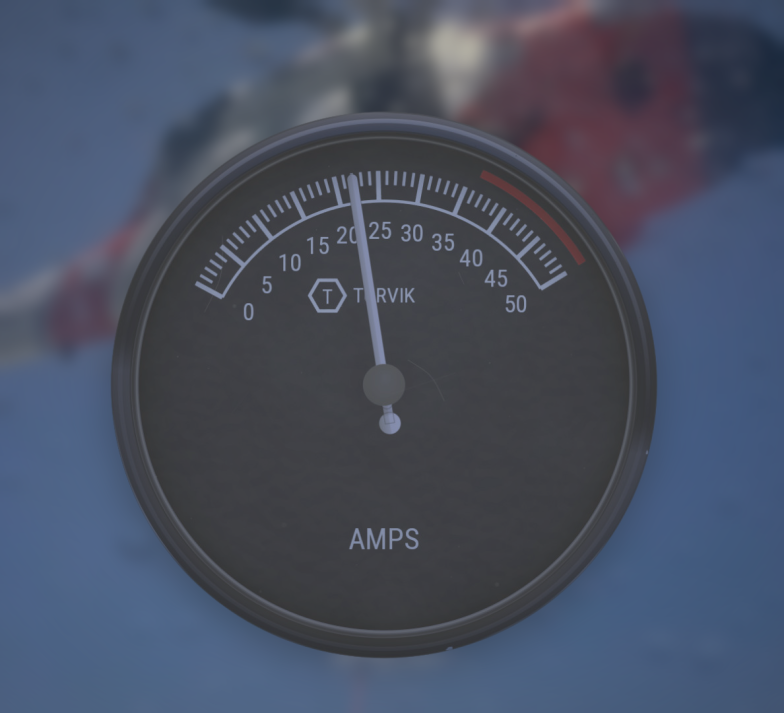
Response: 22; A
